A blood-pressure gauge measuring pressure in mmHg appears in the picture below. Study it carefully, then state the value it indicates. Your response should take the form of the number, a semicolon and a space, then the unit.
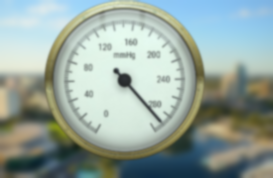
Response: 290; mmHg
